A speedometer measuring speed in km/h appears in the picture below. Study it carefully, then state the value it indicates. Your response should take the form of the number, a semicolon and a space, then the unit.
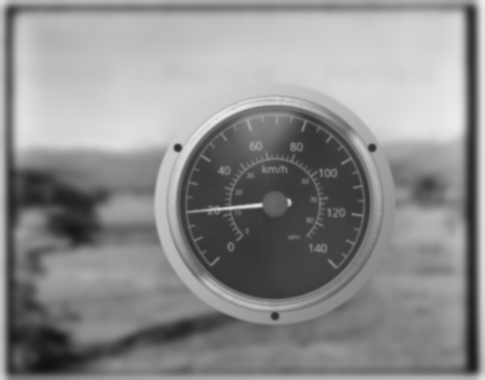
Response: 20; km/h
